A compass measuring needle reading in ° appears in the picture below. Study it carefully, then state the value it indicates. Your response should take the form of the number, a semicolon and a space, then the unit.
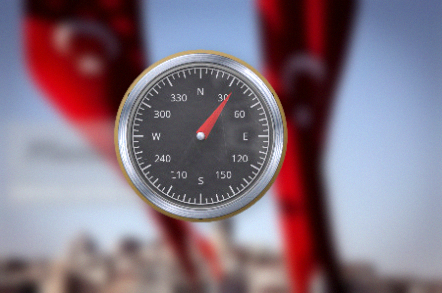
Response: 35; °
